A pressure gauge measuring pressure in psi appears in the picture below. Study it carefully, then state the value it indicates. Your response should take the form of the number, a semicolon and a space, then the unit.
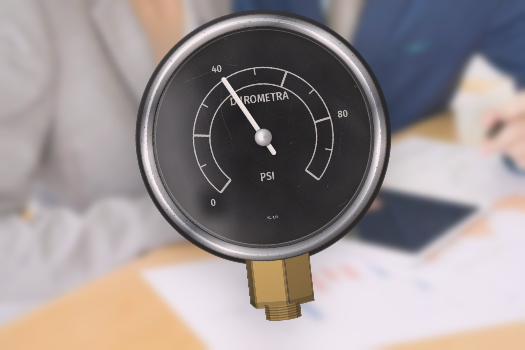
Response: 40; psi
